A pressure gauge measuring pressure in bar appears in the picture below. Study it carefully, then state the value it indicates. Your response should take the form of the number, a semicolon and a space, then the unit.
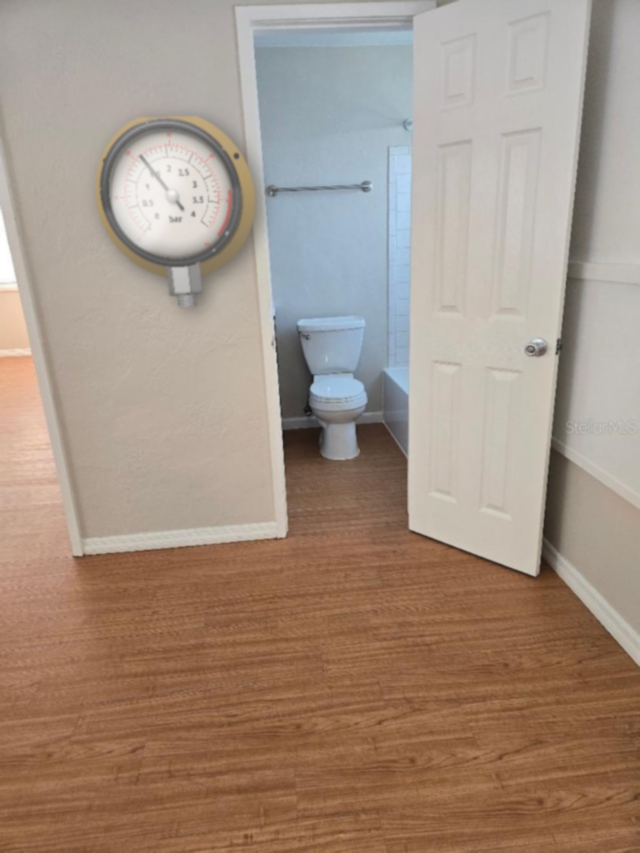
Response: 1.5; bar
